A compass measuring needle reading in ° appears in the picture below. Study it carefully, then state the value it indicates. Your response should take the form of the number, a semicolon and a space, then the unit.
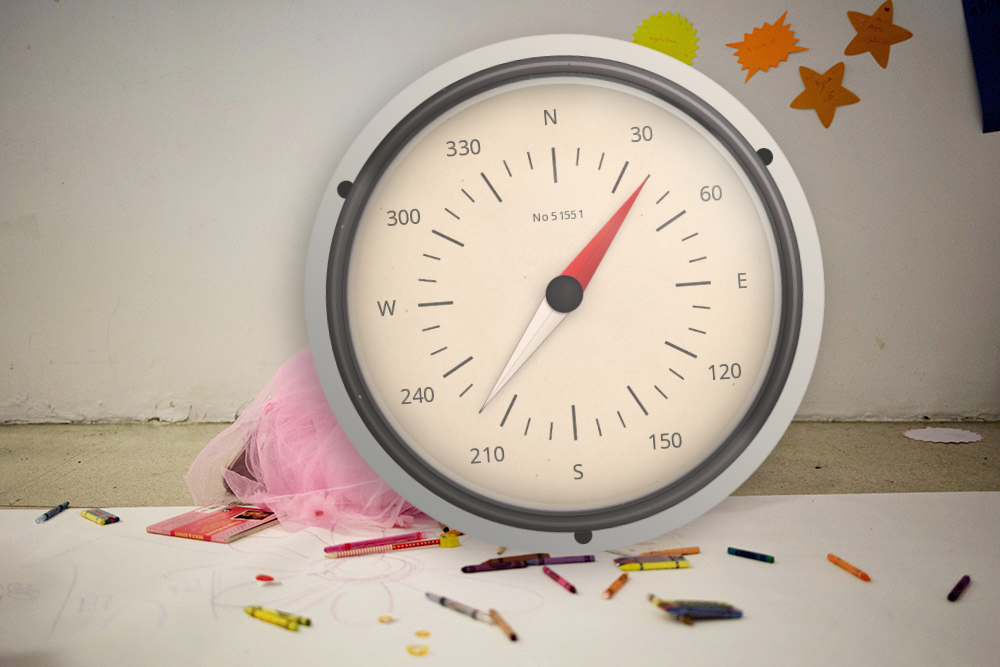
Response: 40; °
